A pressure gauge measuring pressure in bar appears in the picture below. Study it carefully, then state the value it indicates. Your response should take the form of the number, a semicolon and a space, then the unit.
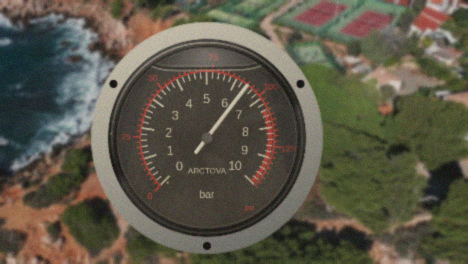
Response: 6.4; bar
